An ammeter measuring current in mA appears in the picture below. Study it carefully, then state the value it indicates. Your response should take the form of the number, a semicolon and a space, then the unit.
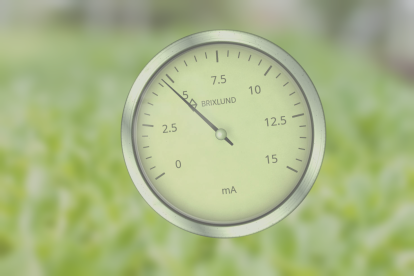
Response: 4.75; mA
